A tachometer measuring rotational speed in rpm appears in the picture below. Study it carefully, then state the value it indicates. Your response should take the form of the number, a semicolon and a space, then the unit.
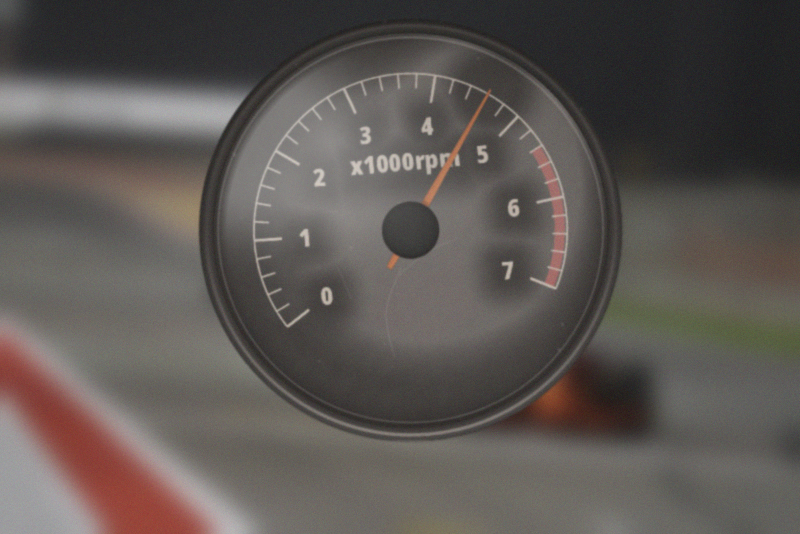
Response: 4600; rpm
